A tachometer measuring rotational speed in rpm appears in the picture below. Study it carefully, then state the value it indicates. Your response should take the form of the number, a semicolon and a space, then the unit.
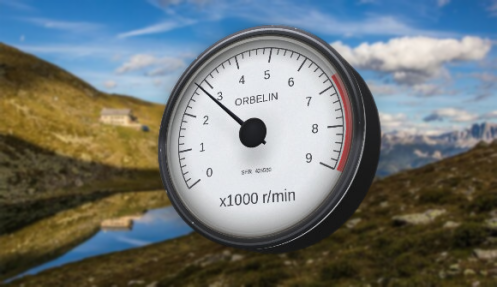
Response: 2800; rpm
